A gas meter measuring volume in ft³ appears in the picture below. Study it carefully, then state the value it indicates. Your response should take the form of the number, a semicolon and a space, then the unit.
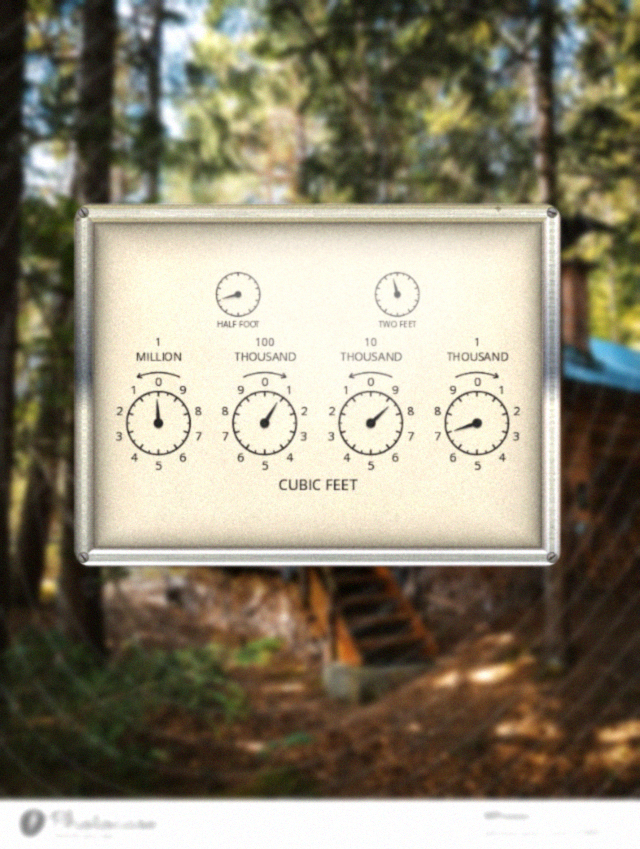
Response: 8700; ft³
